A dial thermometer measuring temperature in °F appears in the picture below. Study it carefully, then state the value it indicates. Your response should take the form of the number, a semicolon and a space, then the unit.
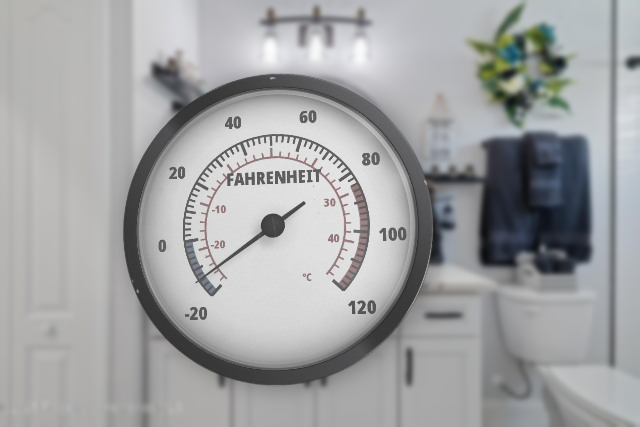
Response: -14; °F
